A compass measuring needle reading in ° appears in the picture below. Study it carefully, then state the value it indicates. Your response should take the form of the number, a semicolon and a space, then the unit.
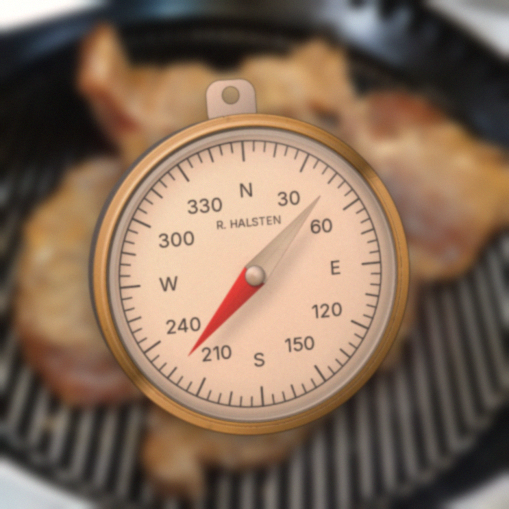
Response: 225; °
